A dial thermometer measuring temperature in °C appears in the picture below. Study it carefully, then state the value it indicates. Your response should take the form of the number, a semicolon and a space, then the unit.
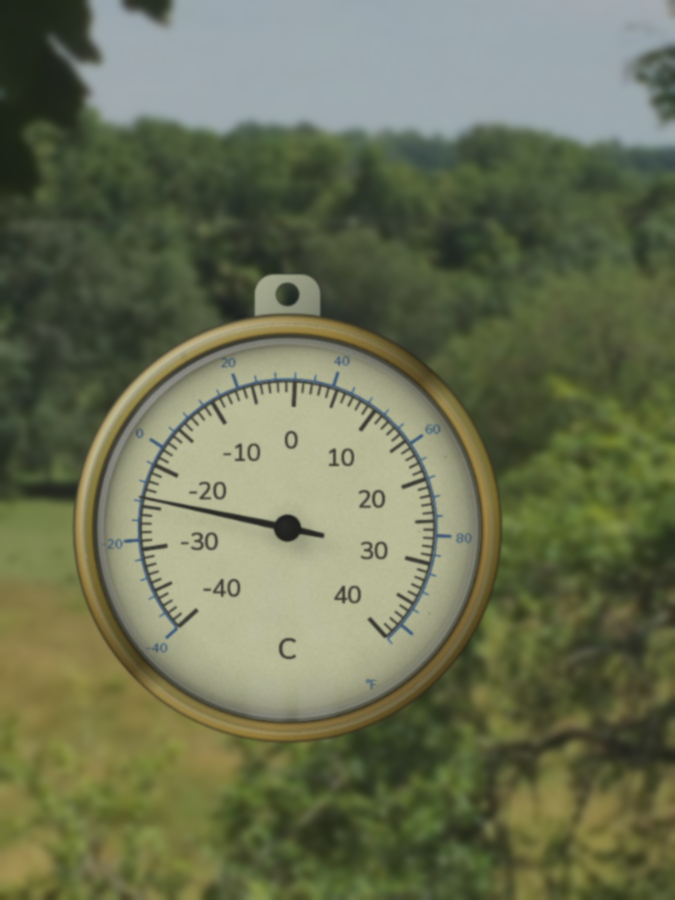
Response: -24; °C
